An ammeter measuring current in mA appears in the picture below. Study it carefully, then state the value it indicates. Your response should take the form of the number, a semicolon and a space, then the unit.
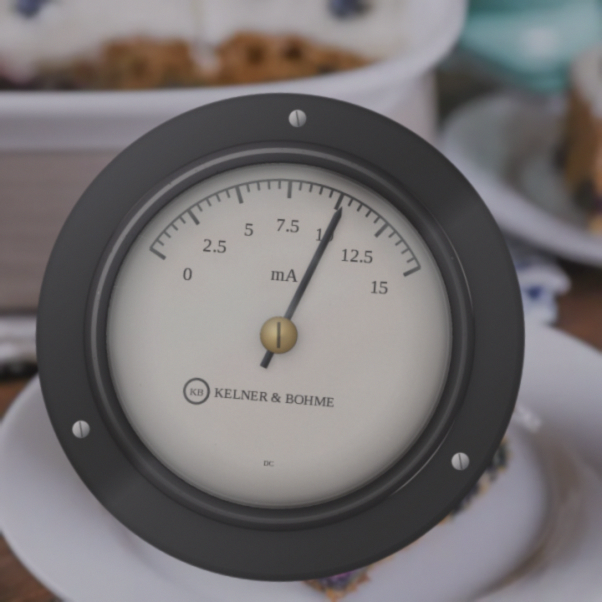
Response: 10.25; mA
